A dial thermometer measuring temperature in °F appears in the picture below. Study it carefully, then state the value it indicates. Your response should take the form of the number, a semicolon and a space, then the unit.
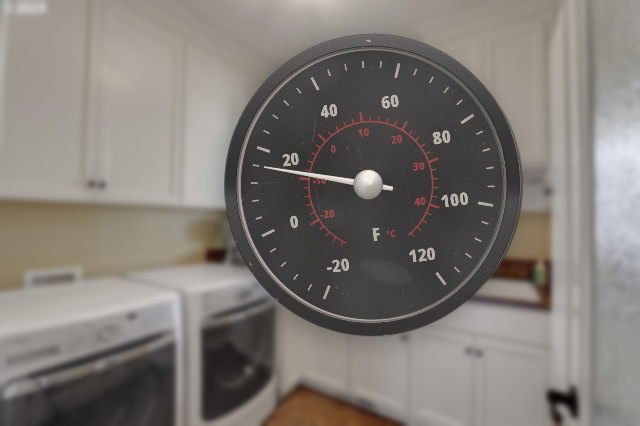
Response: 16; °F
